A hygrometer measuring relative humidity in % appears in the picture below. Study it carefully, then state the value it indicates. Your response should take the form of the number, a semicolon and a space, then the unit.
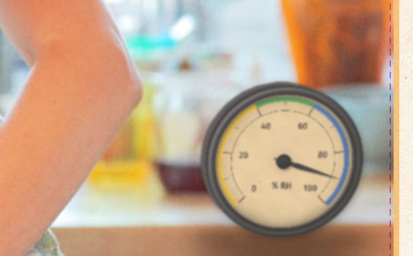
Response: 90; %
